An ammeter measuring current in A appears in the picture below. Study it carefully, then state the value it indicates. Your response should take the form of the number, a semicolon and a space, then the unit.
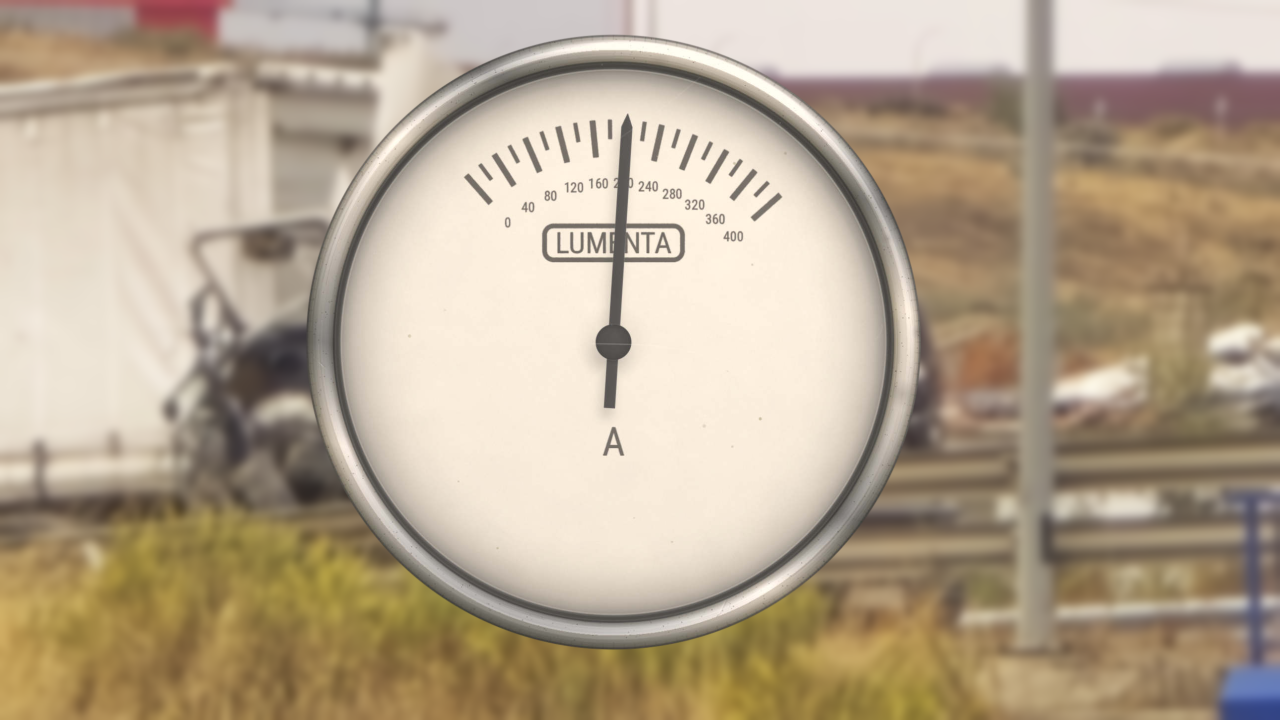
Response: 200; A
